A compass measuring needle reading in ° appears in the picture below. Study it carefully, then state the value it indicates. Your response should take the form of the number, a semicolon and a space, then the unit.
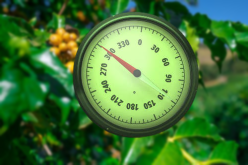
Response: 300; °
